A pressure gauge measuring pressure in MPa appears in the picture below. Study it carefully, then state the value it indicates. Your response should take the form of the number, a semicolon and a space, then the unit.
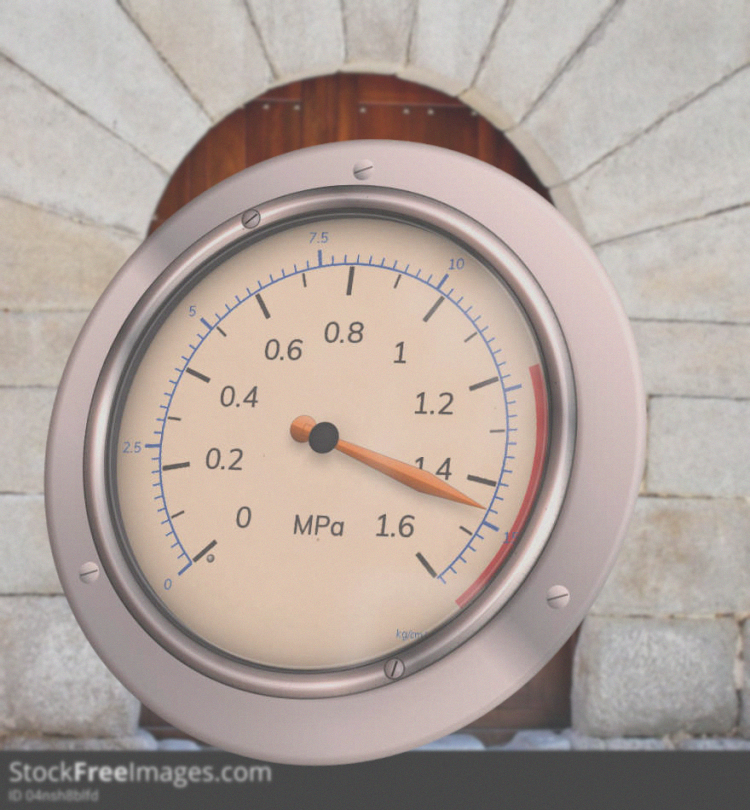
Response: 1.45; MPa
